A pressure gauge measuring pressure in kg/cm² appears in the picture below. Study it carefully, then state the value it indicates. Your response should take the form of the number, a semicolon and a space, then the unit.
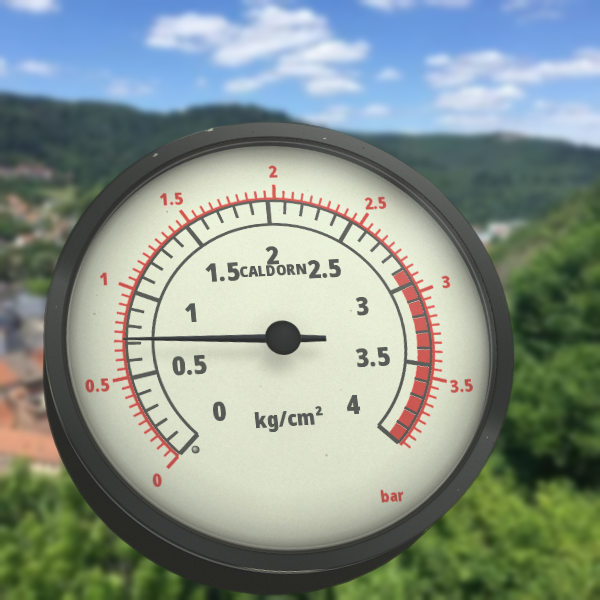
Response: 0.7; kg/cm²
